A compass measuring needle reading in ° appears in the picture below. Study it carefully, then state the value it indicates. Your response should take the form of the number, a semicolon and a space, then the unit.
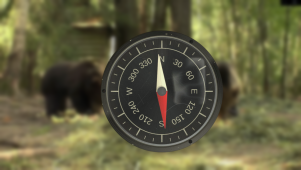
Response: 175; °
